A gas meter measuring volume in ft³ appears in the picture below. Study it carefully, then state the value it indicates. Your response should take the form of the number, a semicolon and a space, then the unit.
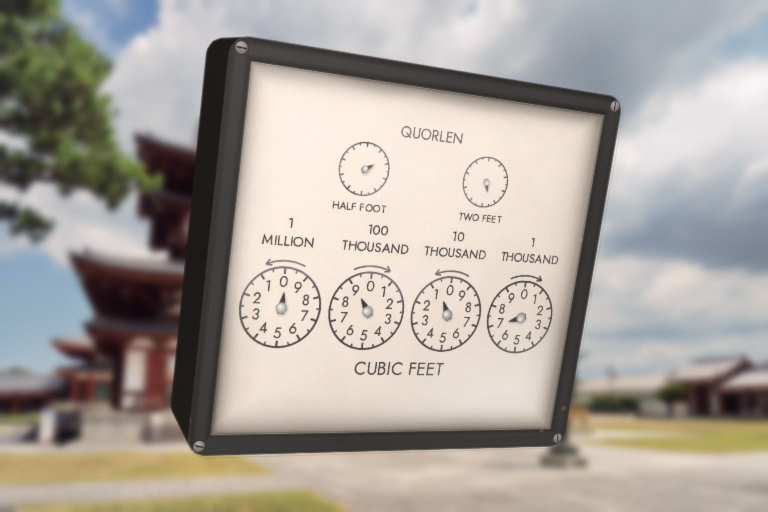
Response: 990700; ft³
